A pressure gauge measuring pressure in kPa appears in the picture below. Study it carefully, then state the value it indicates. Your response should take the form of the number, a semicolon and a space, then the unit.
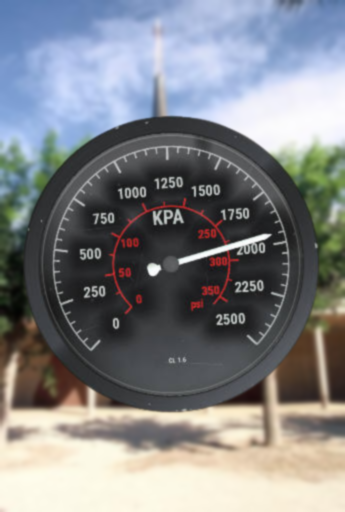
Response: 1950; kPa
